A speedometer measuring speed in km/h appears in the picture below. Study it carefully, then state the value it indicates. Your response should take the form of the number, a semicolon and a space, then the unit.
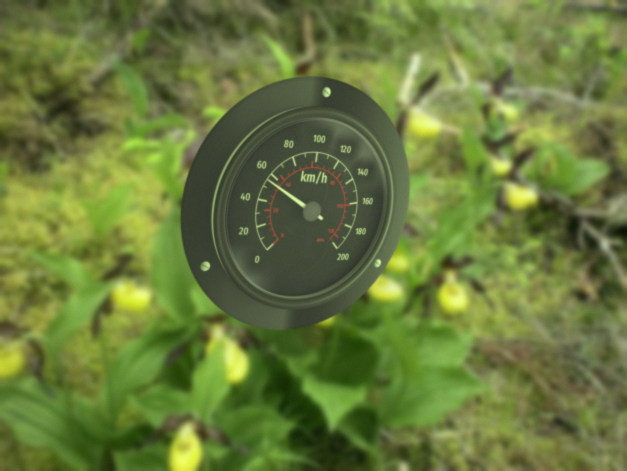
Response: 55; km/h
